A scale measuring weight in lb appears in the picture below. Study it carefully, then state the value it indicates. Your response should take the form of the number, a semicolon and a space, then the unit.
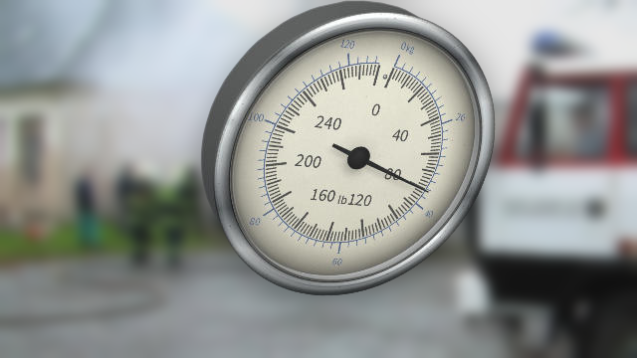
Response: 80; lb
